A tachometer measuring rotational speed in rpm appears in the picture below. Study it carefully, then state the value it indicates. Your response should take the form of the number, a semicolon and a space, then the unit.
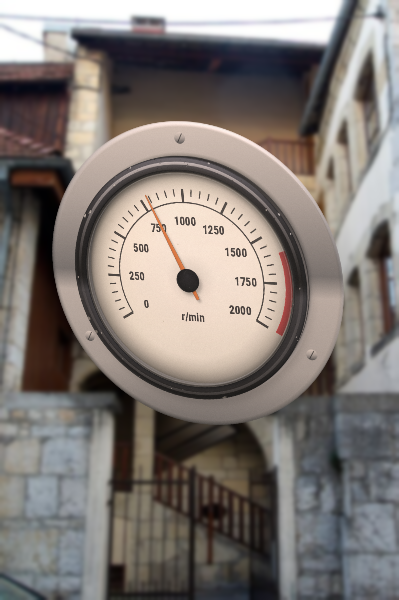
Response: 800; rpm
